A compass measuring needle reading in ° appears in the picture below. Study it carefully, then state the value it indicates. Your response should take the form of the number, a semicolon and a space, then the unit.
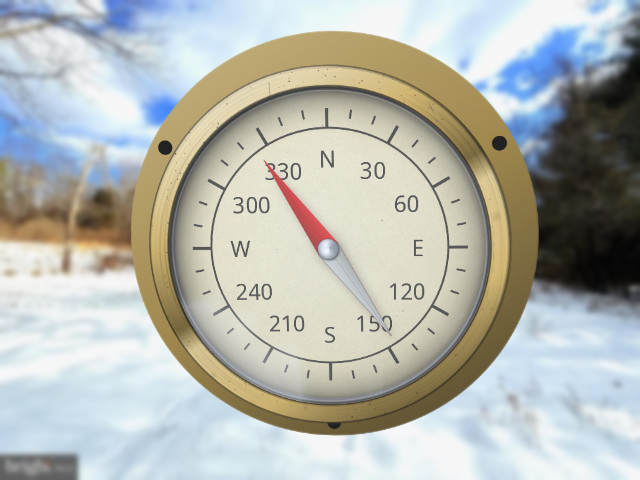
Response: 325; °
